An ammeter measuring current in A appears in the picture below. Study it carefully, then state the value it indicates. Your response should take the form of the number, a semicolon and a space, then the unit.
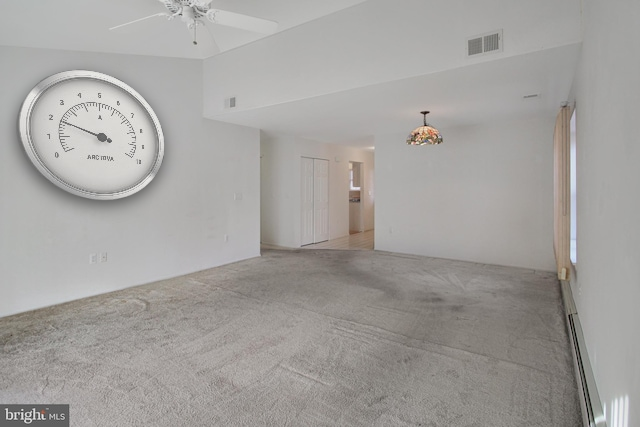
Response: 2; A
